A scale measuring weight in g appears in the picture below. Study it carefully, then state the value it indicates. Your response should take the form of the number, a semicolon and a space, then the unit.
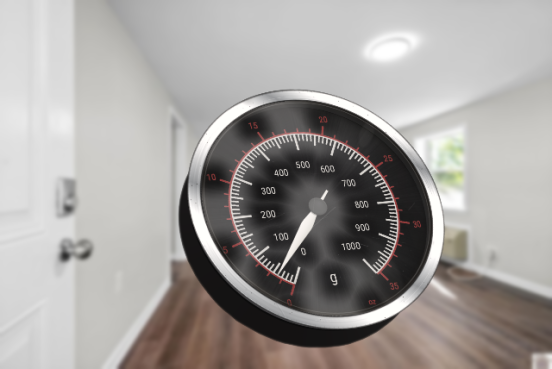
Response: 40; g
